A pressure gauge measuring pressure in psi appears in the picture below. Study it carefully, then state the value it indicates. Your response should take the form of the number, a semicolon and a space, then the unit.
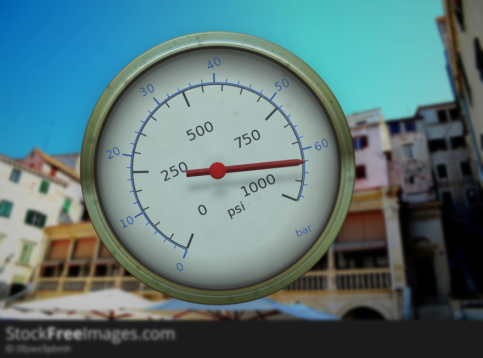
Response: 900; psi
